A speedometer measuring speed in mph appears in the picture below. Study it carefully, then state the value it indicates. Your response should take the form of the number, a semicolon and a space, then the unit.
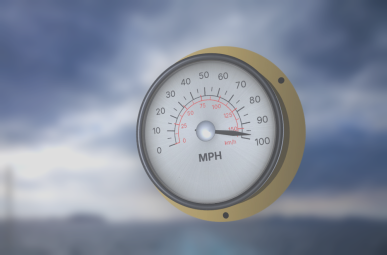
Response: 97.5; mph
